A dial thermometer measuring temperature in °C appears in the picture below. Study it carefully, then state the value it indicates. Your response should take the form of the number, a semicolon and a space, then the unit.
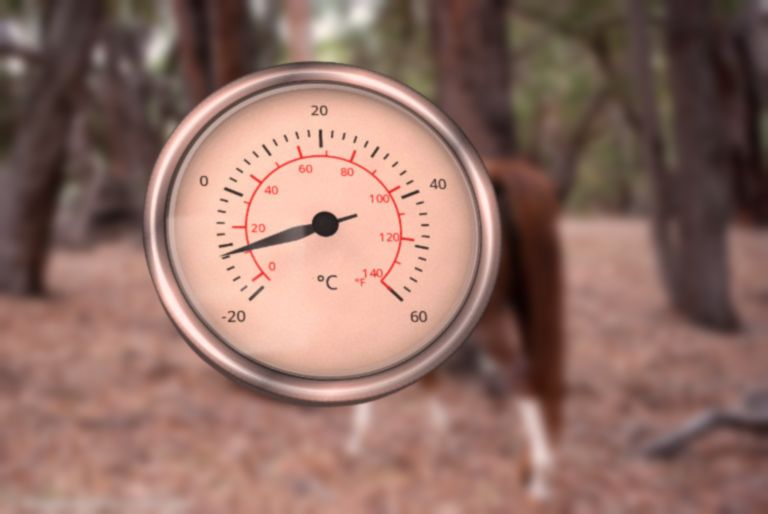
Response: -12; °C
